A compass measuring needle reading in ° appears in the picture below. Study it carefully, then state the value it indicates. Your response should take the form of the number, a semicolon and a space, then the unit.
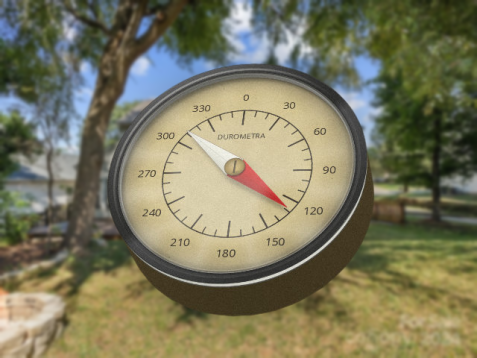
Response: 130; °
